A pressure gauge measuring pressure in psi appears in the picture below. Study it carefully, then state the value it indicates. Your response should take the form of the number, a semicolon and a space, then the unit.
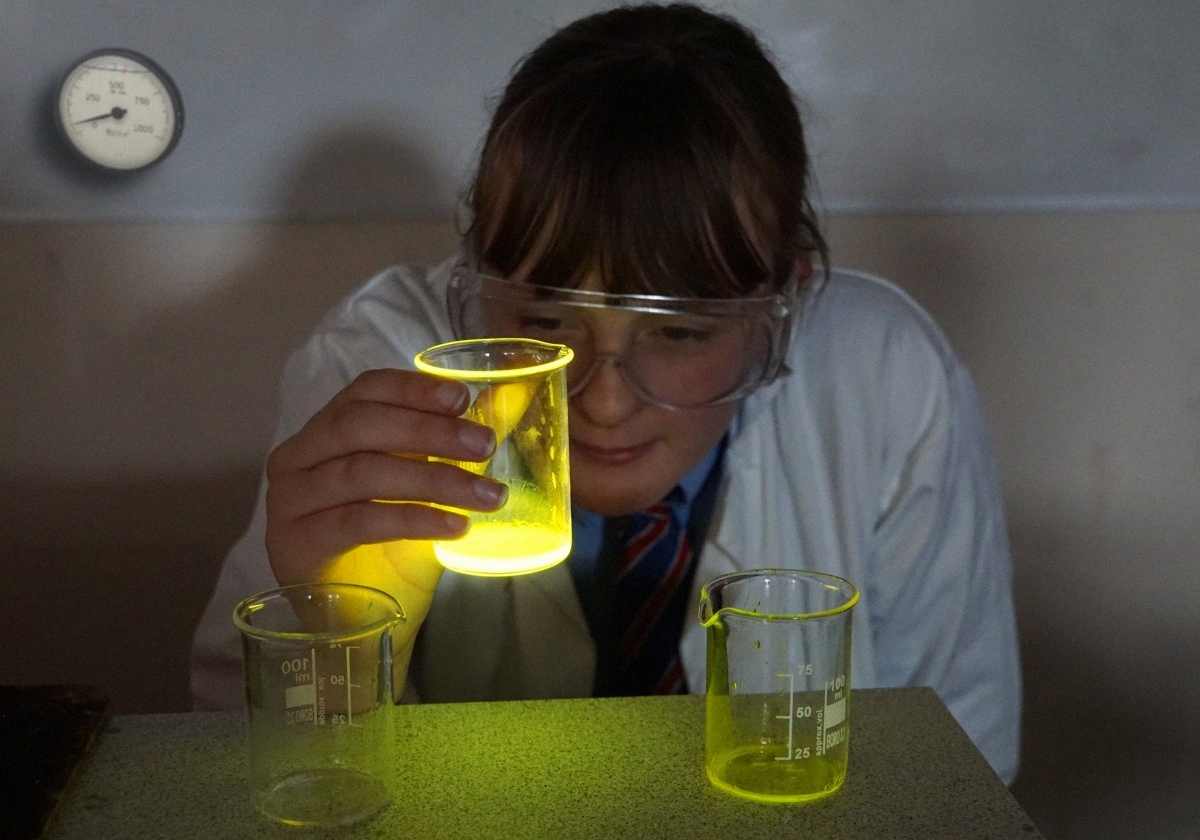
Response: 50; psi
